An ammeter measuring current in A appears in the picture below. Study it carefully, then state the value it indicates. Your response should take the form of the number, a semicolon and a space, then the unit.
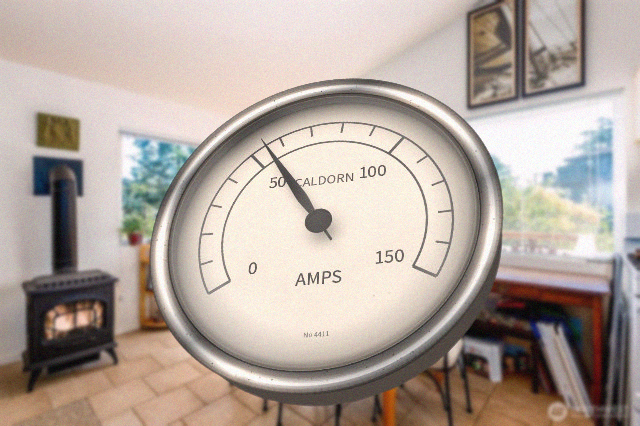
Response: 55; A
